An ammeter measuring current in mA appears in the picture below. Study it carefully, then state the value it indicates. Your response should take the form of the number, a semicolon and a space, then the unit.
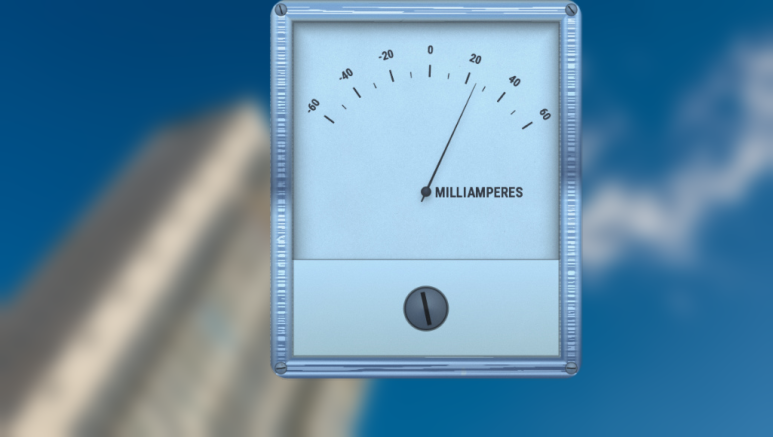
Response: 25; mA
